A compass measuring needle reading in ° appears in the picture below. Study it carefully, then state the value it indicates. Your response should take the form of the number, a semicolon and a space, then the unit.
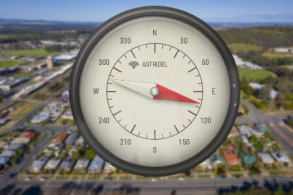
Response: 105; °
